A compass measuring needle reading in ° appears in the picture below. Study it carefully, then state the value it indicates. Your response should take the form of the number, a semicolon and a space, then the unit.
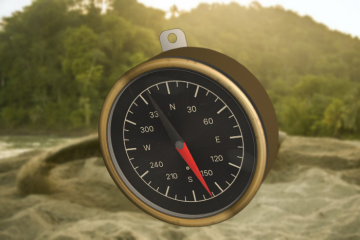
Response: 160; °
